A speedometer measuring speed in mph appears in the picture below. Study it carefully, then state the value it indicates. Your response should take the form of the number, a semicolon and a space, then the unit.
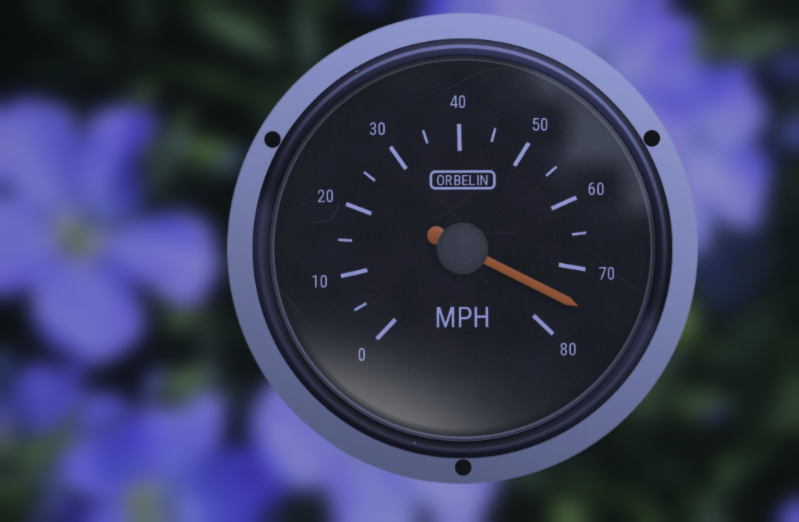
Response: 75; mph
